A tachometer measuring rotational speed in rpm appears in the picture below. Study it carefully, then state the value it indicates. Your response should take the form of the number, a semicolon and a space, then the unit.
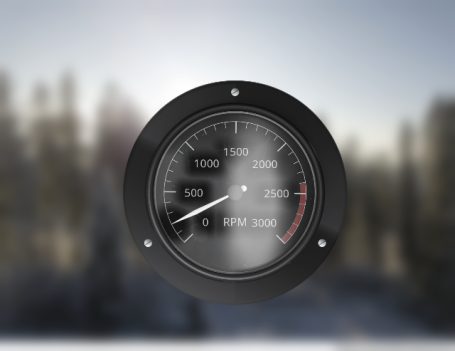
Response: 200; rpm
